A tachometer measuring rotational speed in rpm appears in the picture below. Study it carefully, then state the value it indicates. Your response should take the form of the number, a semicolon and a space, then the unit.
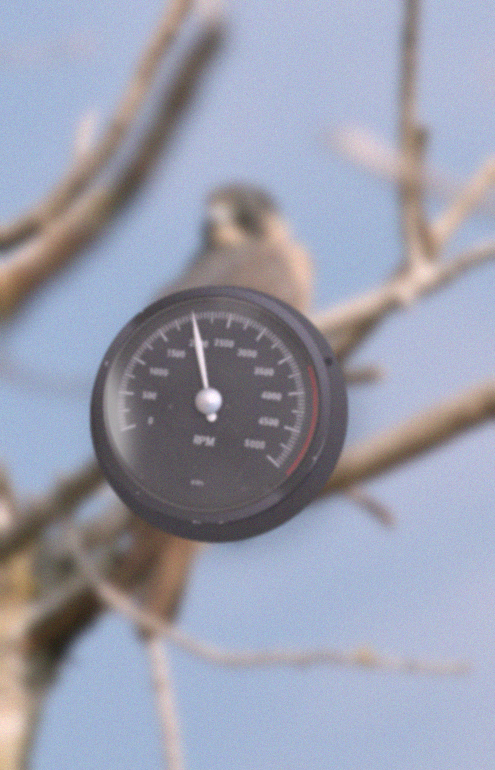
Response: 2000; rpm
